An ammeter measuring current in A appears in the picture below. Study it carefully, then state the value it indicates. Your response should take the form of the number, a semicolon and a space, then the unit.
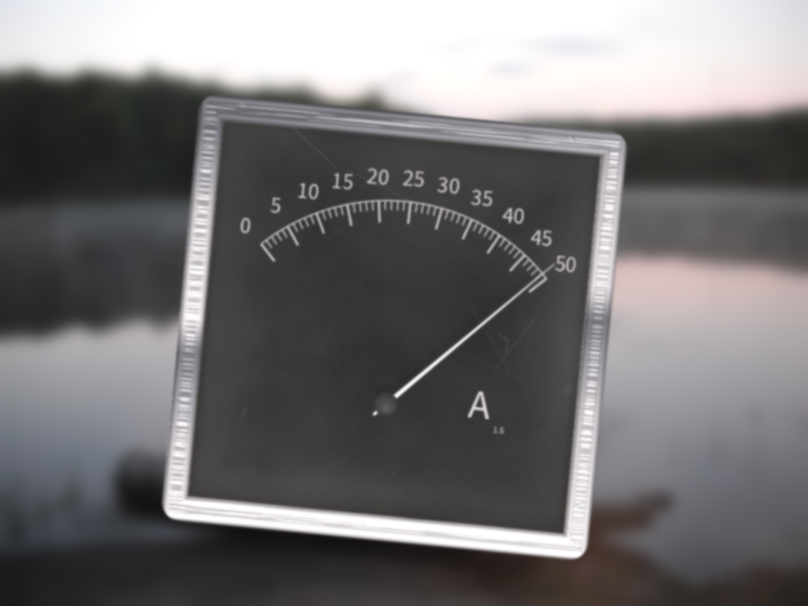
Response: 49; A
